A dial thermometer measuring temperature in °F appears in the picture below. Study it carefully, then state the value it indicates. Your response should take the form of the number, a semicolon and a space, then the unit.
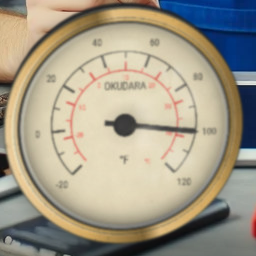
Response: 100; °F
